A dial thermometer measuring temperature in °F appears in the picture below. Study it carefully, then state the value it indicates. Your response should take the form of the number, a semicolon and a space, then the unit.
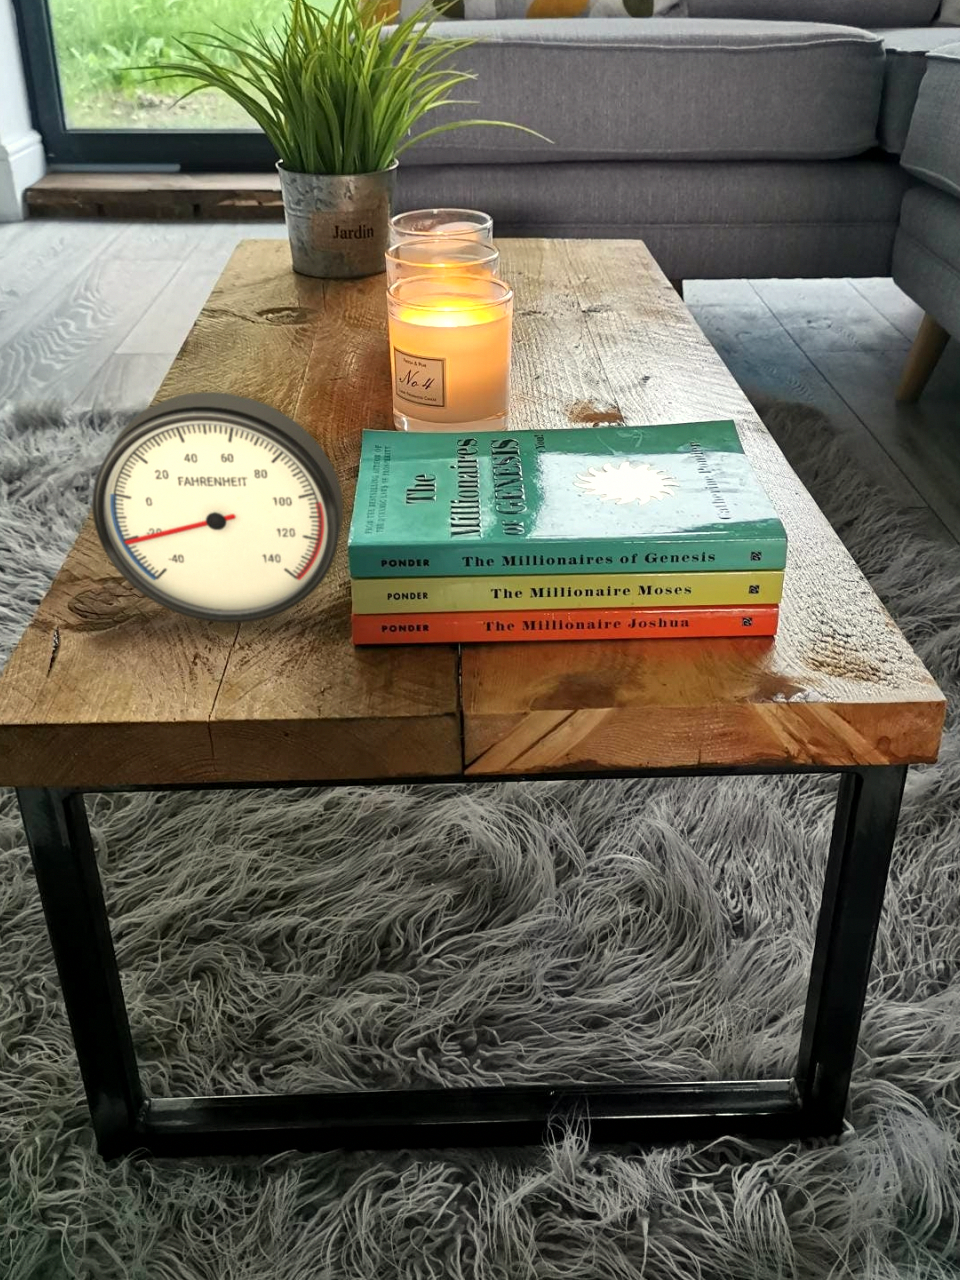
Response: -20; °F
